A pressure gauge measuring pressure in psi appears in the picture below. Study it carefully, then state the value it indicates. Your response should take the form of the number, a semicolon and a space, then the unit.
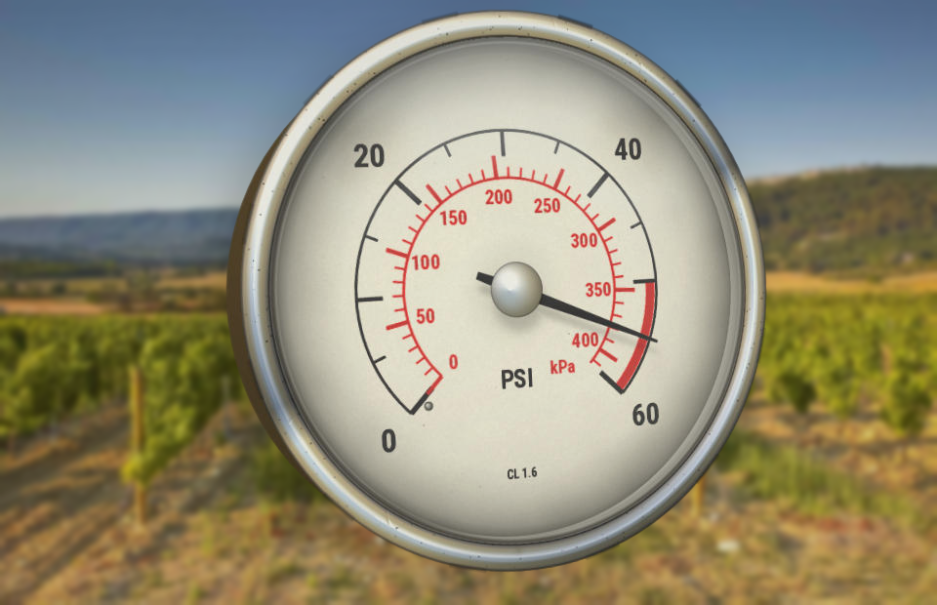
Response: 55; psi
